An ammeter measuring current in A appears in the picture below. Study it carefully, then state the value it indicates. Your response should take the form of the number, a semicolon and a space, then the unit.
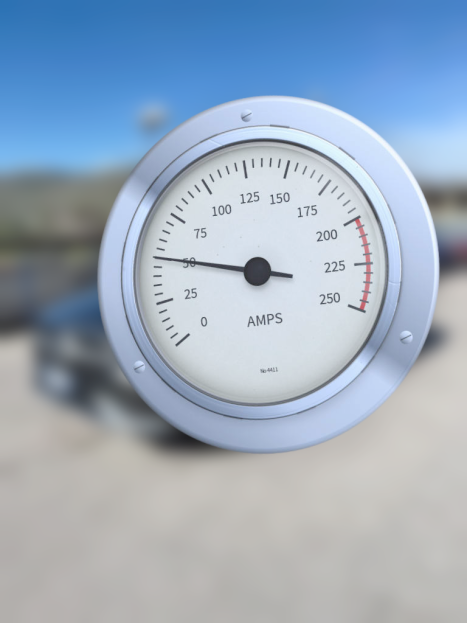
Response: 50; A
